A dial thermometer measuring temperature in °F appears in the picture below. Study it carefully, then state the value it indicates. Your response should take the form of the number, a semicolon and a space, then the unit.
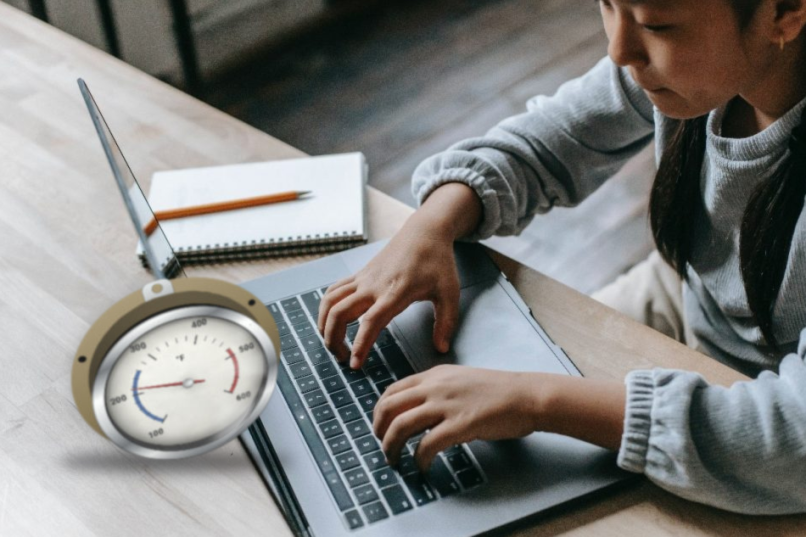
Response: 220; °F
